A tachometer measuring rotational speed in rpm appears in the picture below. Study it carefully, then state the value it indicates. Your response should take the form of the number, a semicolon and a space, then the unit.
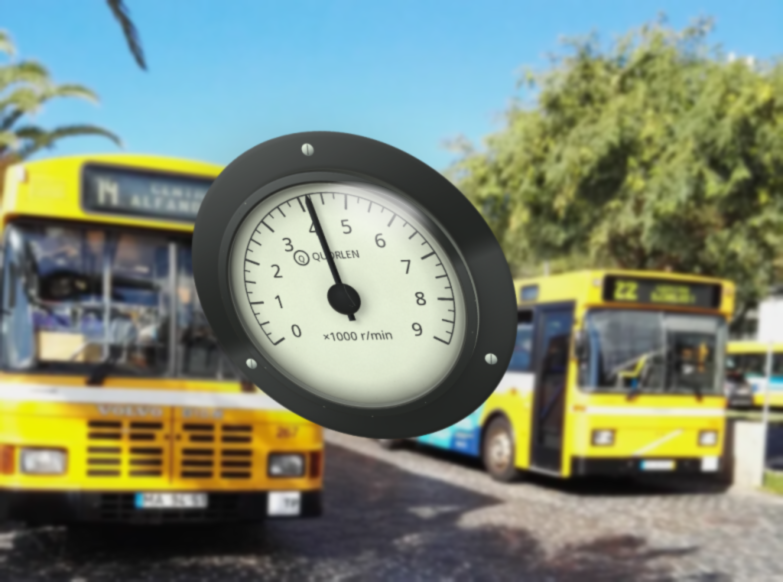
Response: 4250; rpm
